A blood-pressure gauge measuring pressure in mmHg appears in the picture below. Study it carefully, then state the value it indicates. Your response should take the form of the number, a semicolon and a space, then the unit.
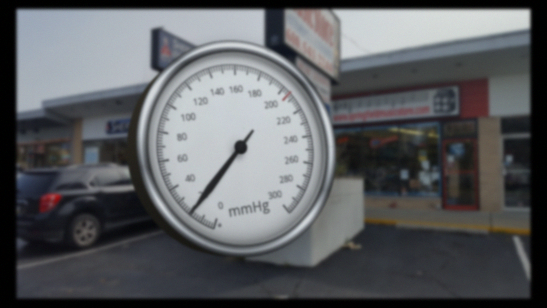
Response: 20; mmHg
